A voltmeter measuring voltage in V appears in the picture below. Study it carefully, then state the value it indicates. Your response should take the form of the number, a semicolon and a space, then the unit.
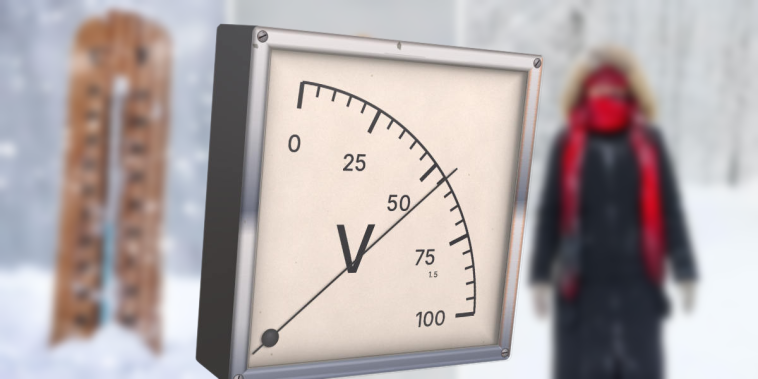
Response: 55; V
